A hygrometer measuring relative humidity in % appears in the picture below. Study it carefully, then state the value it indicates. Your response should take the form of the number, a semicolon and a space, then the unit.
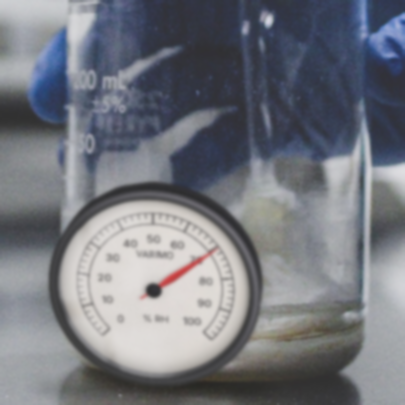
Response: 70; %
